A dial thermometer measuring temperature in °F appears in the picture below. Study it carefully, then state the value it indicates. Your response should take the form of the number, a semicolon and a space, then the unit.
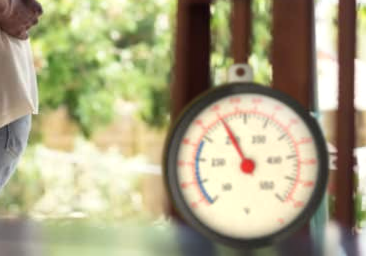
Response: 250; °F
